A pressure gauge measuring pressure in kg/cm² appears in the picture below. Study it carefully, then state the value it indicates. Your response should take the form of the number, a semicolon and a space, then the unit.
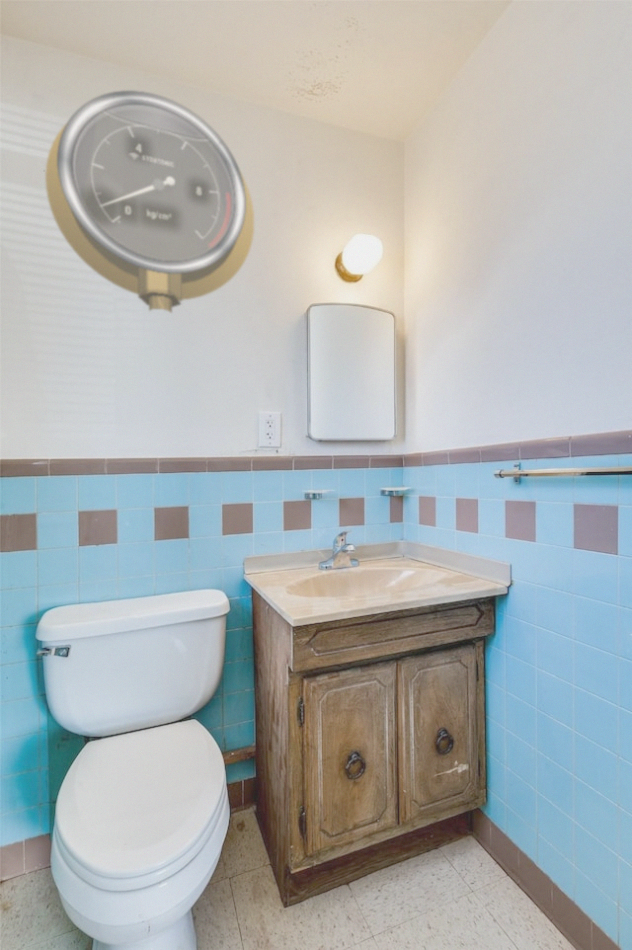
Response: 0.5; kg/cm²
